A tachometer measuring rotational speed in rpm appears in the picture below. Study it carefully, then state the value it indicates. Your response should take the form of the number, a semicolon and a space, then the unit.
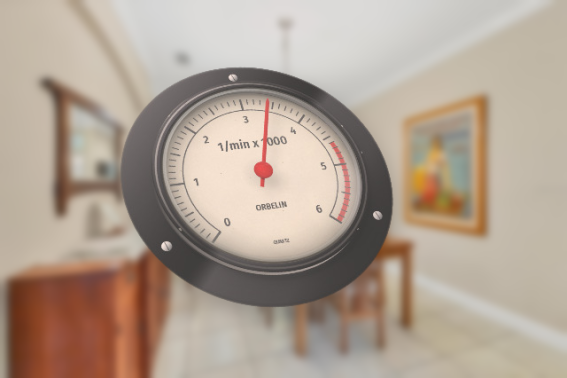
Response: 3400; rpm
